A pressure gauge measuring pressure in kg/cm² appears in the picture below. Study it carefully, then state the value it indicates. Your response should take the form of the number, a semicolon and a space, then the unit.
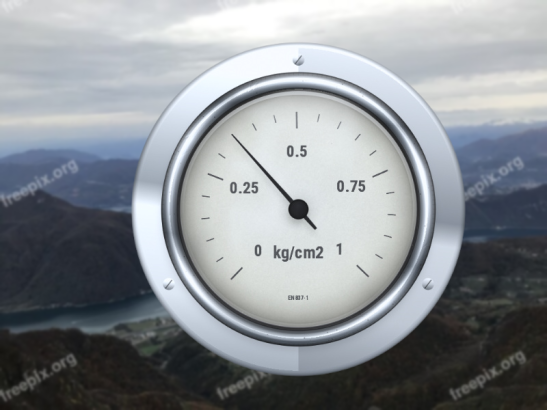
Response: 0.35; kg/cm²
